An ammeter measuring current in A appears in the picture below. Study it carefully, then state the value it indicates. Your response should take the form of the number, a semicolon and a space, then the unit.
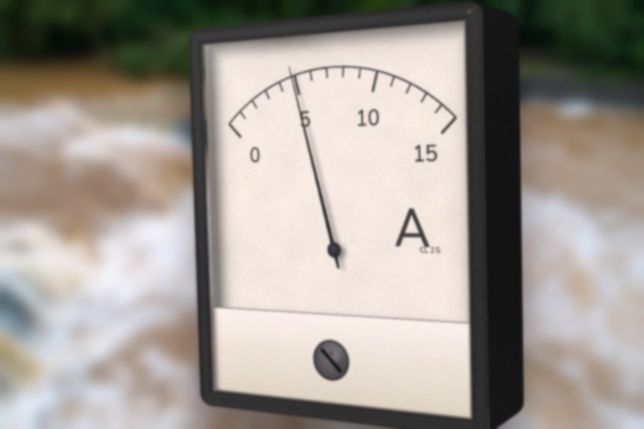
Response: 5; A
